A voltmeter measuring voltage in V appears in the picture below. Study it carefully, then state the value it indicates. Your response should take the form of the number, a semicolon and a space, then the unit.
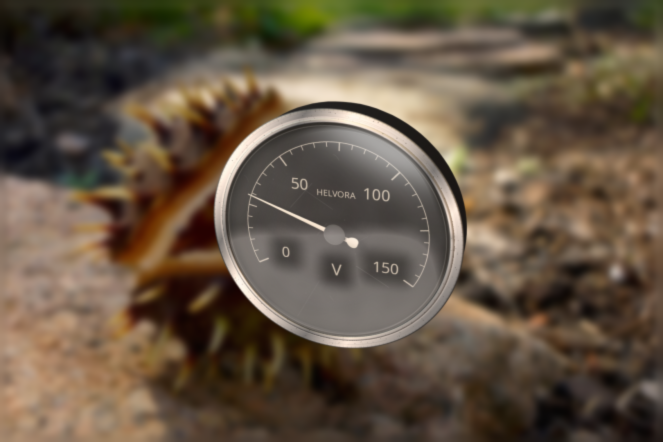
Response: 30; V
